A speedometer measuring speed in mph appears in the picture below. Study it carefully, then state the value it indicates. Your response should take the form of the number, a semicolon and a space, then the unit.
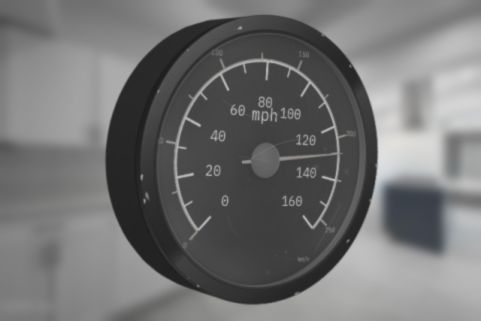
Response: 130; mph
